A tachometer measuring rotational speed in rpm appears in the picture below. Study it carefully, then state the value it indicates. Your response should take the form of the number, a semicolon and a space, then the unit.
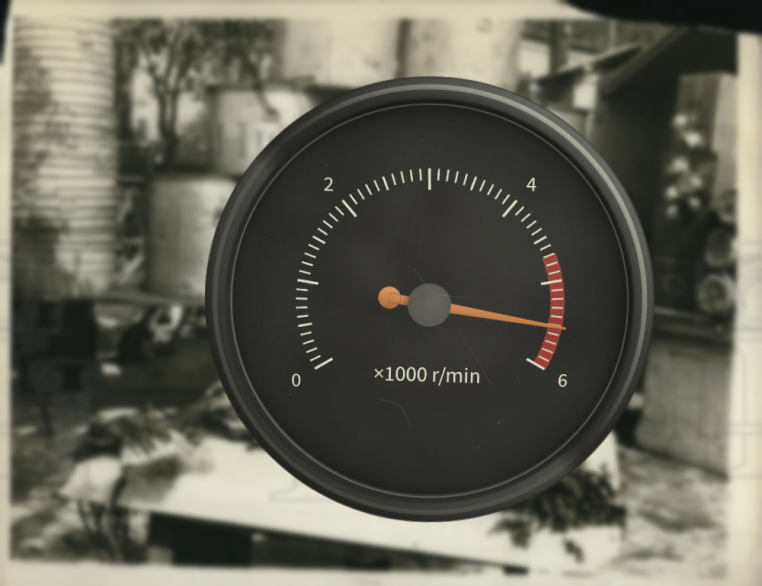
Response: 5500; rpm
